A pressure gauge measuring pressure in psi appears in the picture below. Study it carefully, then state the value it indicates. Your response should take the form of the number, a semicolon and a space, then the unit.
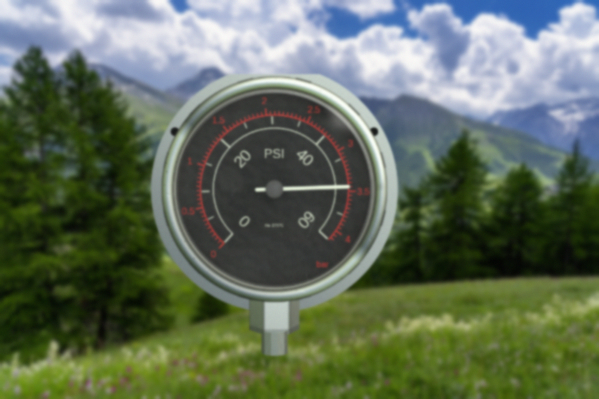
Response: 50; psi
